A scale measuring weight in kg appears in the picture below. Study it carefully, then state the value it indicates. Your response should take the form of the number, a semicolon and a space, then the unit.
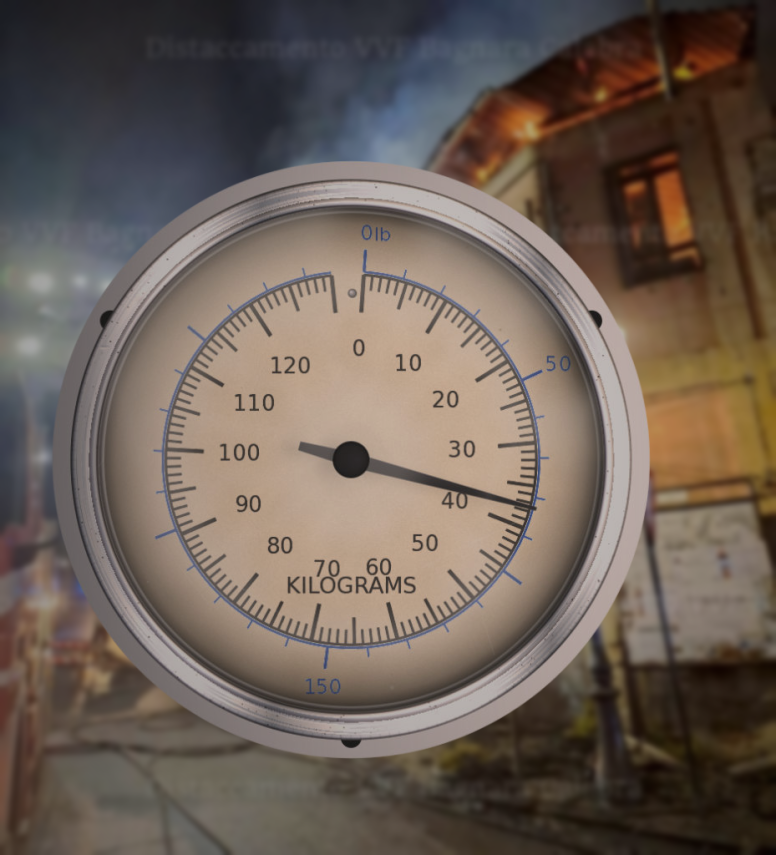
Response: 37.5; kg
